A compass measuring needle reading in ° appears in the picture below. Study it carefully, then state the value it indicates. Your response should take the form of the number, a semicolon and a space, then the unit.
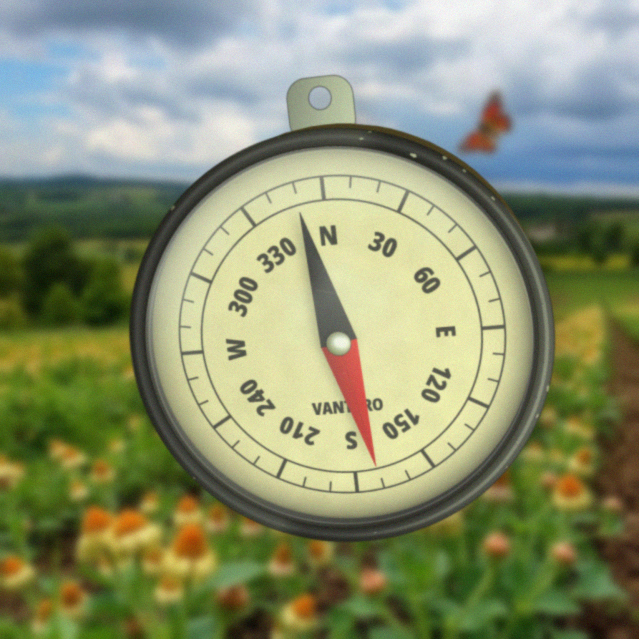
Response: 170; °
